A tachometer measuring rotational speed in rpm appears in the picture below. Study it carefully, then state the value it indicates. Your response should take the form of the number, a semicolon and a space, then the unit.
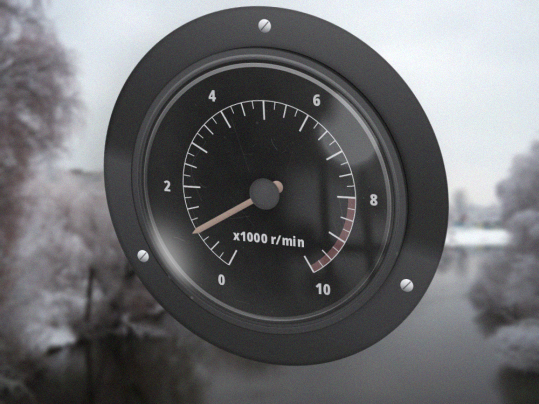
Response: 1000; rpm
